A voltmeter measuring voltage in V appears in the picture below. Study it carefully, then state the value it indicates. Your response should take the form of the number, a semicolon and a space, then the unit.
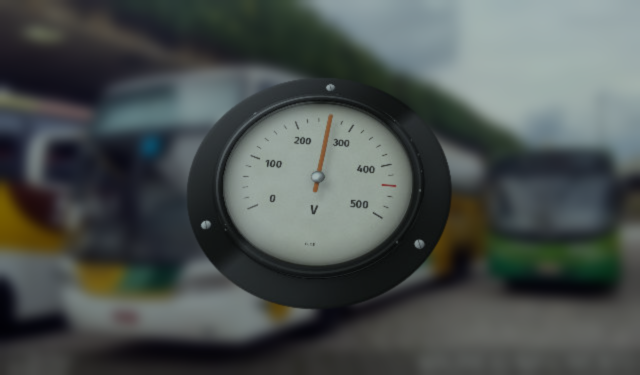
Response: 260; V
